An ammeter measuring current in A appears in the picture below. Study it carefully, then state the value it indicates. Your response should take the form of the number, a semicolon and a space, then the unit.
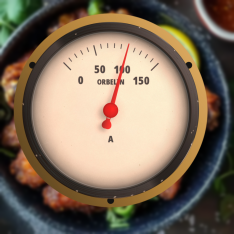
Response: 100; A
